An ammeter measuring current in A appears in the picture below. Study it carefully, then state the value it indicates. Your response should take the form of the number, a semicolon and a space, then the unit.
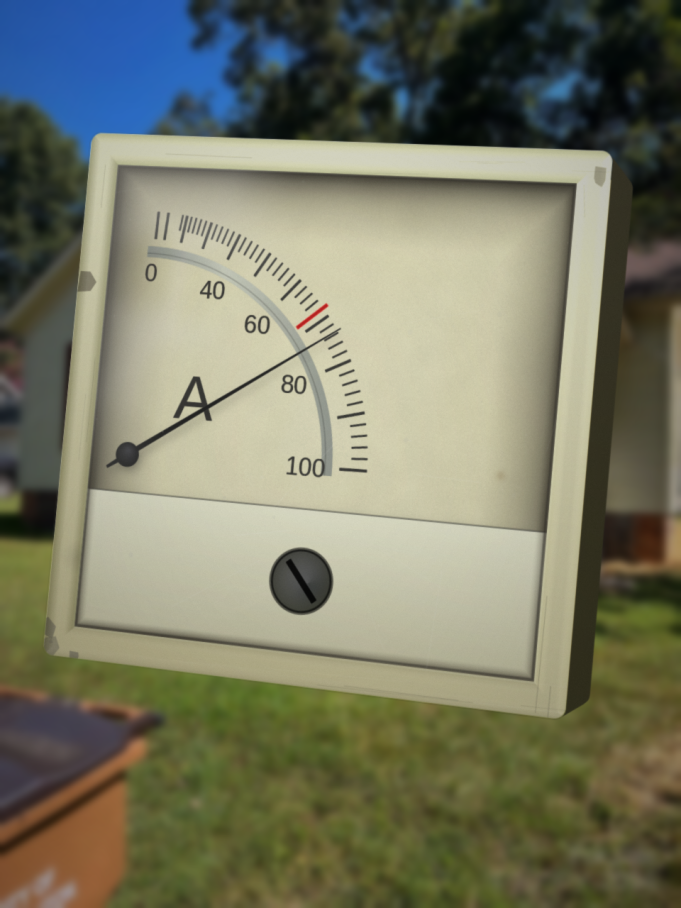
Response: 74; A
